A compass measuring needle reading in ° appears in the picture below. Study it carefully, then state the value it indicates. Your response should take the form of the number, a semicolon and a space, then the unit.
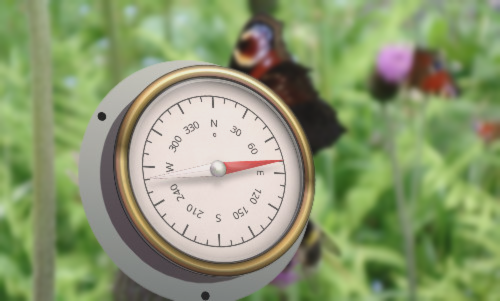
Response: 80; °
